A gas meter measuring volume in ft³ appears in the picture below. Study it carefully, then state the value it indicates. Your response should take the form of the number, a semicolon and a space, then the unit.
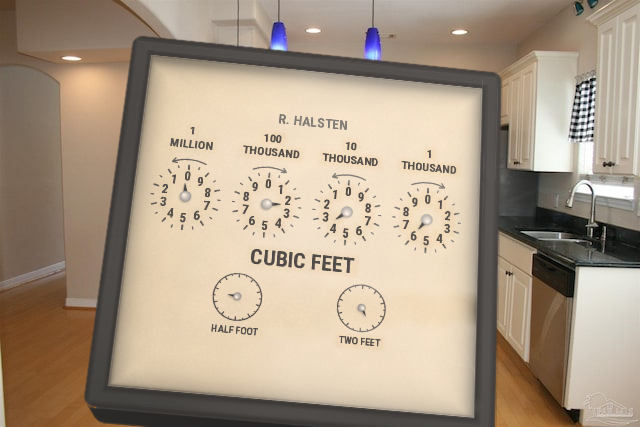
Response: 23600; ft³
